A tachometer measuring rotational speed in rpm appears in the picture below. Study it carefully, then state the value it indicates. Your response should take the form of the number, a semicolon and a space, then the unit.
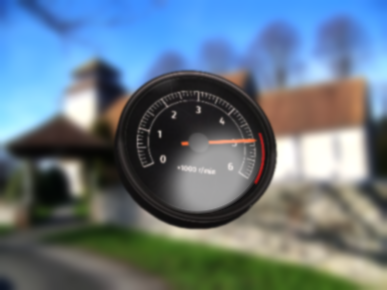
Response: 5000; rpm
